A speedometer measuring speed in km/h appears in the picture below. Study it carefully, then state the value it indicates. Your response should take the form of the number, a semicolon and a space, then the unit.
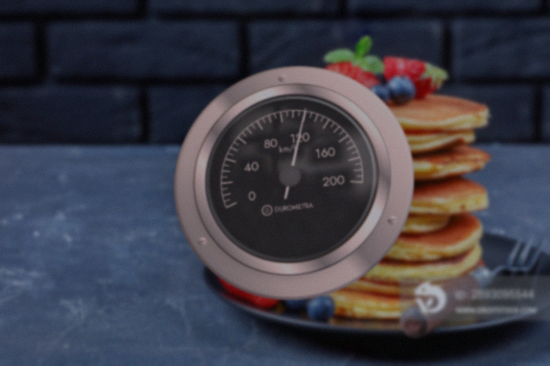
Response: 120; km/h
